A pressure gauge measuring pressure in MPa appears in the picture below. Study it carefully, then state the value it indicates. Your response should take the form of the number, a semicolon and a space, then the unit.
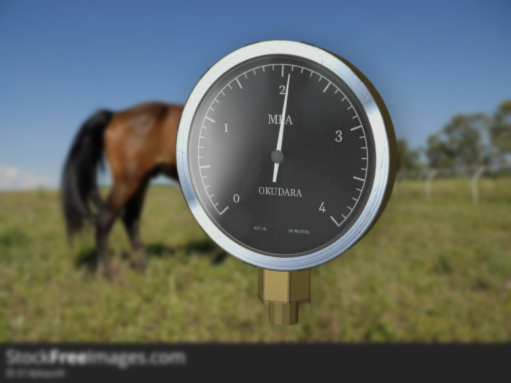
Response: 2.1; MPa
